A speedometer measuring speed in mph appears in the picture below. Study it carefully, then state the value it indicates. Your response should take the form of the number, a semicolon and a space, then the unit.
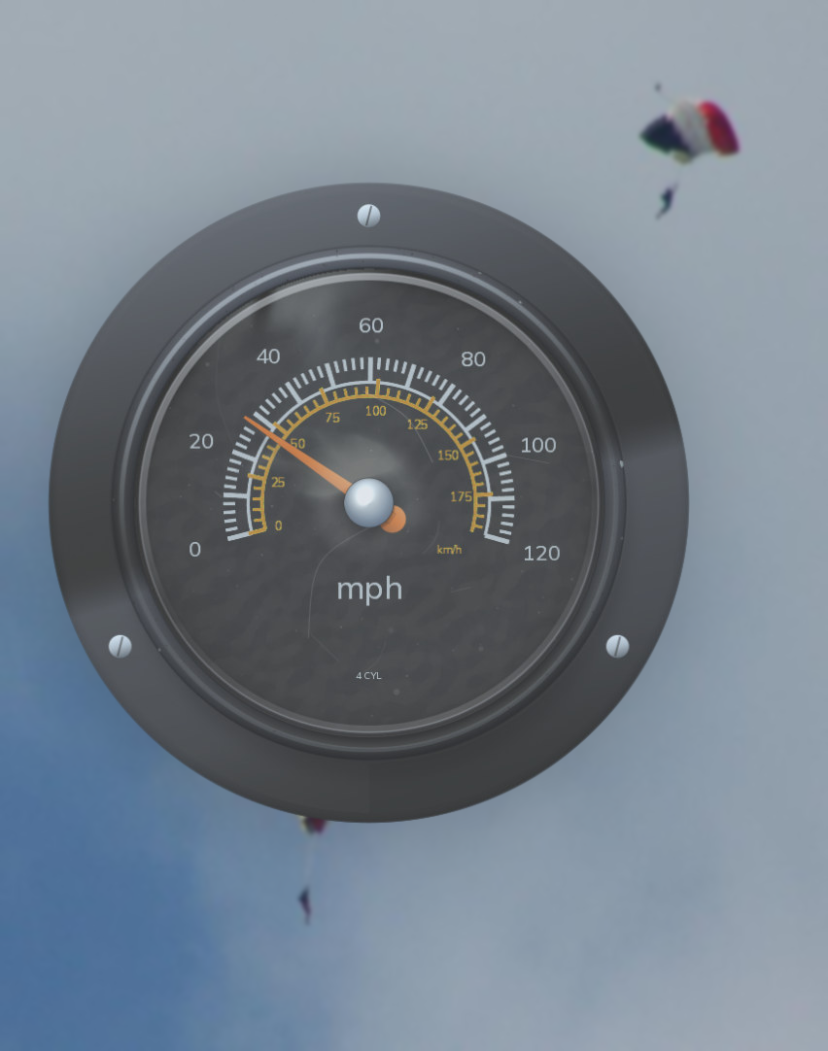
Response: 28; mph
